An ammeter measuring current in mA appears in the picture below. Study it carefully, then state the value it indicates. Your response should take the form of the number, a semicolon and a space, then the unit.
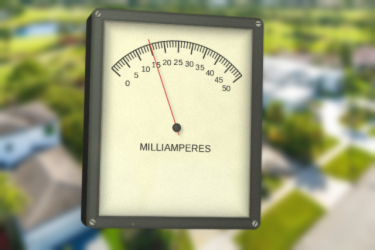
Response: 15; mA
